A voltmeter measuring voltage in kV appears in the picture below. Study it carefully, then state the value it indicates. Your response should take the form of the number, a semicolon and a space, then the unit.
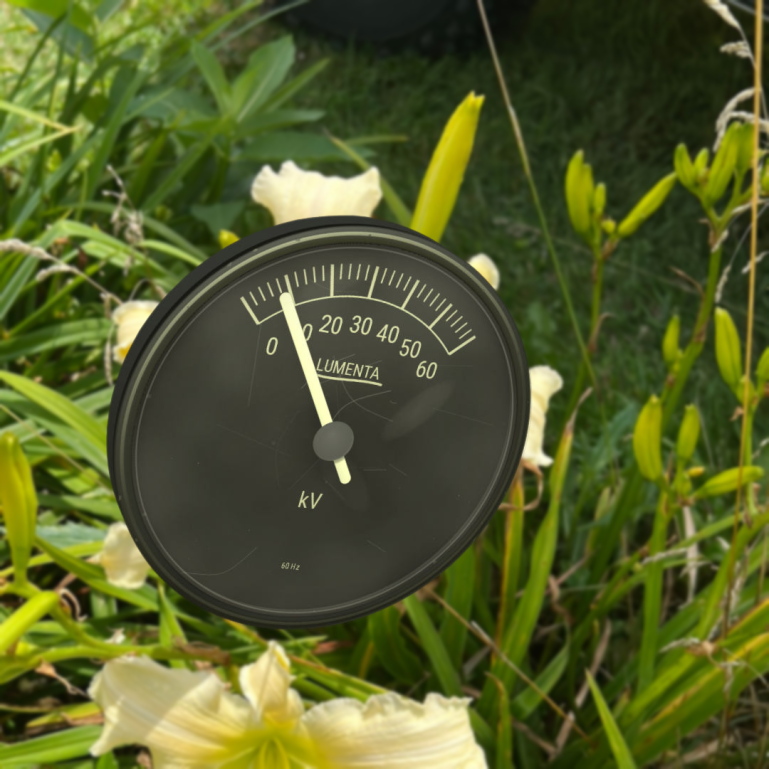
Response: 8; kV
